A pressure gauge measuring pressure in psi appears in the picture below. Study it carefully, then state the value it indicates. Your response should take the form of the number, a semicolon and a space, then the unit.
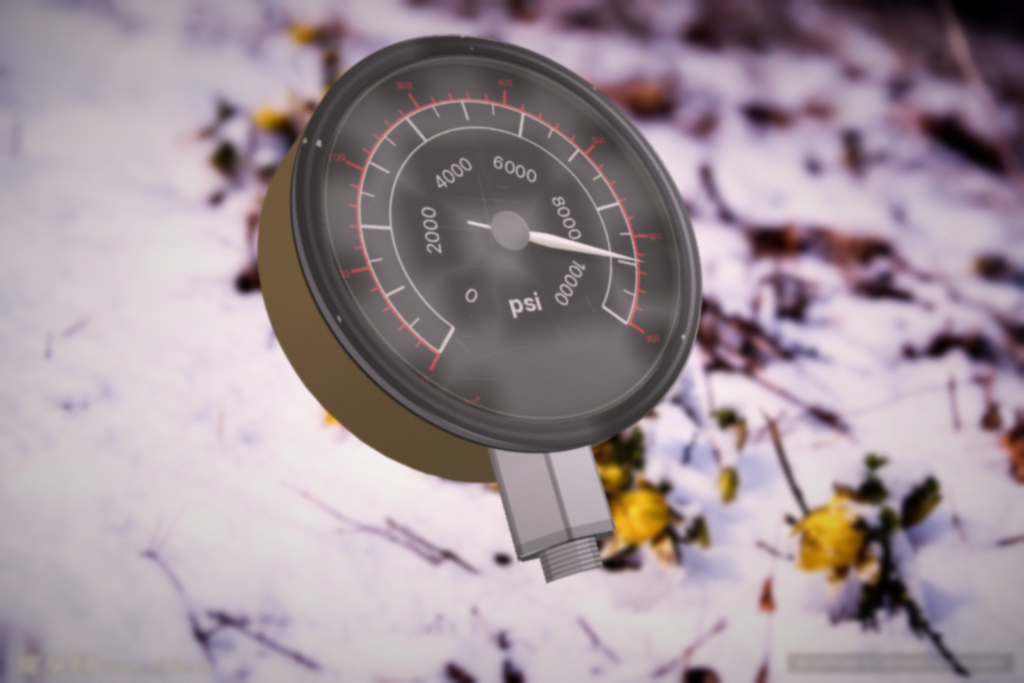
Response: 9000; psi
